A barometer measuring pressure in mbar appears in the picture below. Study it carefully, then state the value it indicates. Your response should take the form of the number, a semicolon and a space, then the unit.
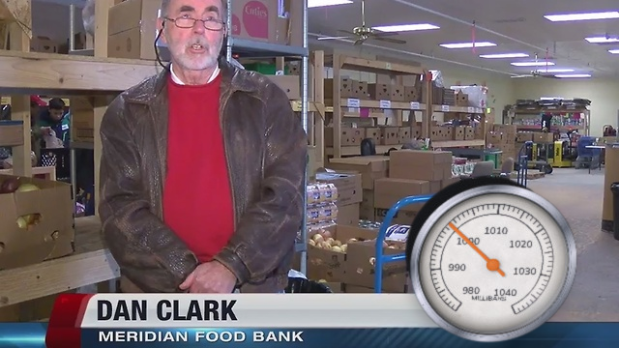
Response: 1000; mbar
